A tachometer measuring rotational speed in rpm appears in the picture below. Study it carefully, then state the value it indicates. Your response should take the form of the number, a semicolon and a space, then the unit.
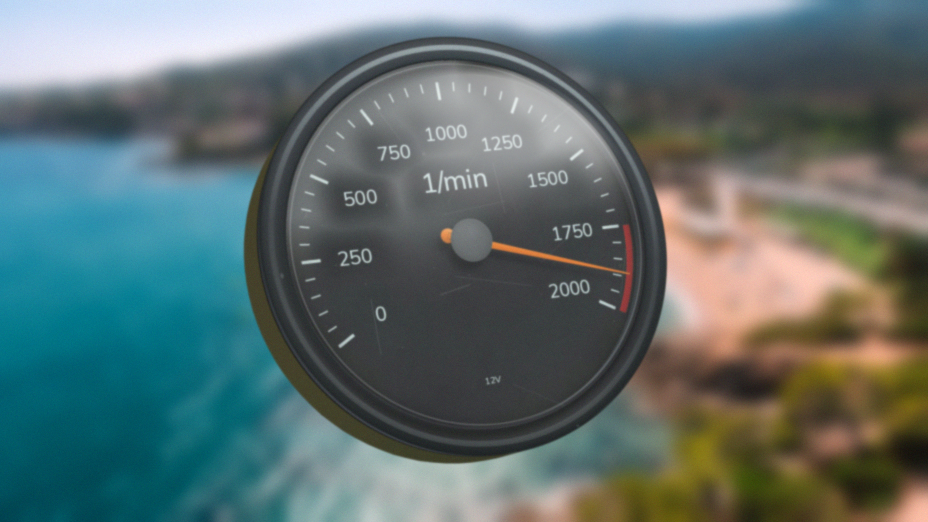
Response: 1900; rpm
